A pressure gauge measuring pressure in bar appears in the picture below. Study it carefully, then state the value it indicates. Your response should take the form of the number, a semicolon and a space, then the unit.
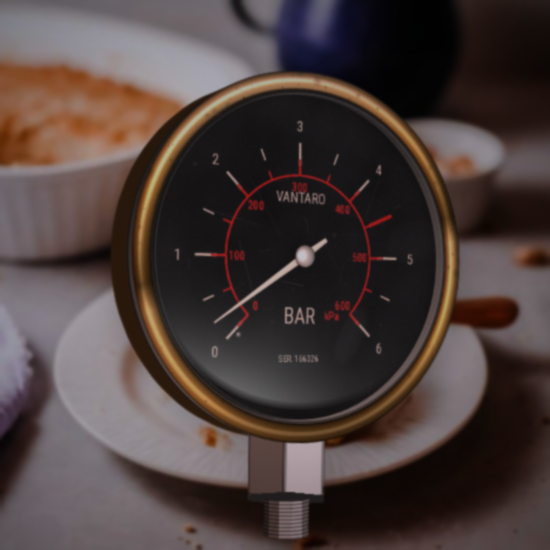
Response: 0.25; bar
